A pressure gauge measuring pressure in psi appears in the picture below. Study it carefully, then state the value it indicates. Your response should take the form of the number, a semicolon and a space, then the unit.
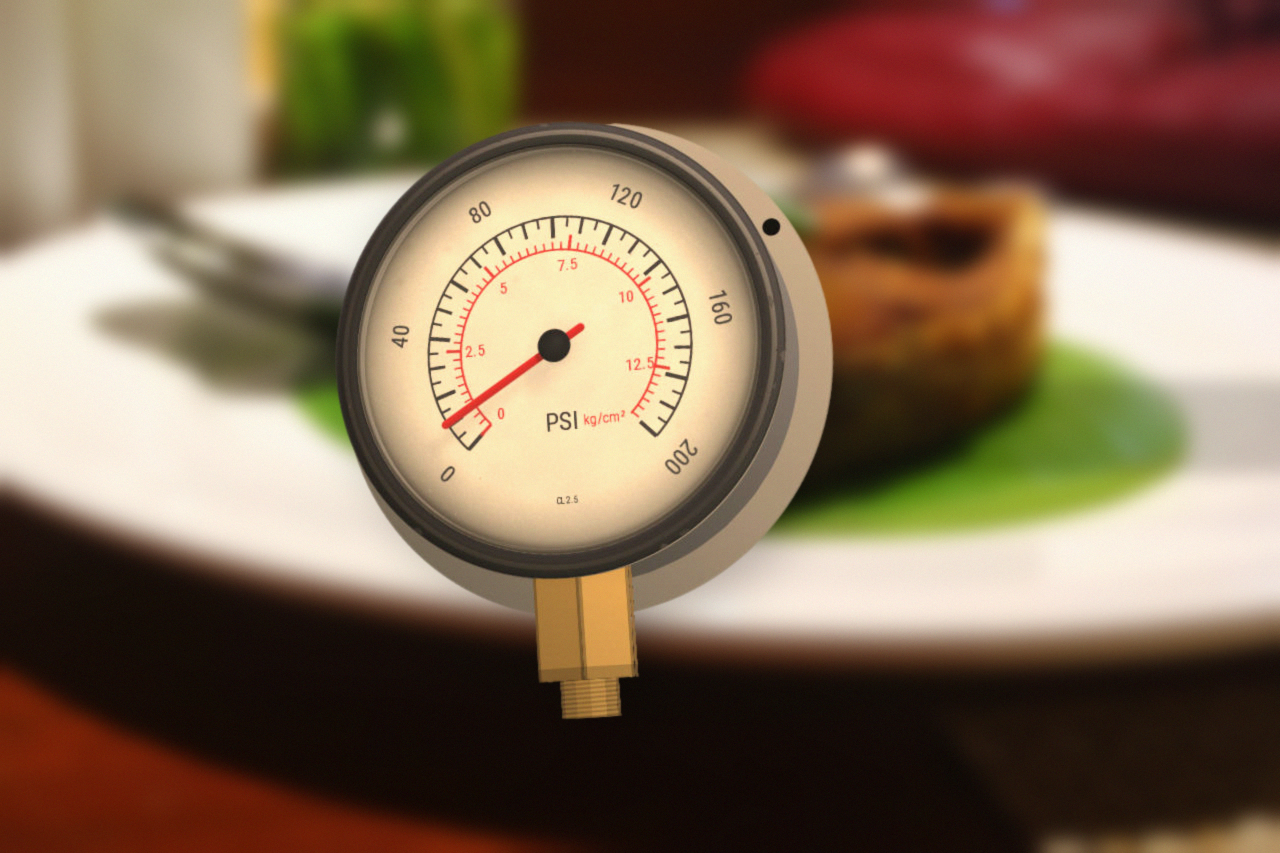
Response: 10; psi
